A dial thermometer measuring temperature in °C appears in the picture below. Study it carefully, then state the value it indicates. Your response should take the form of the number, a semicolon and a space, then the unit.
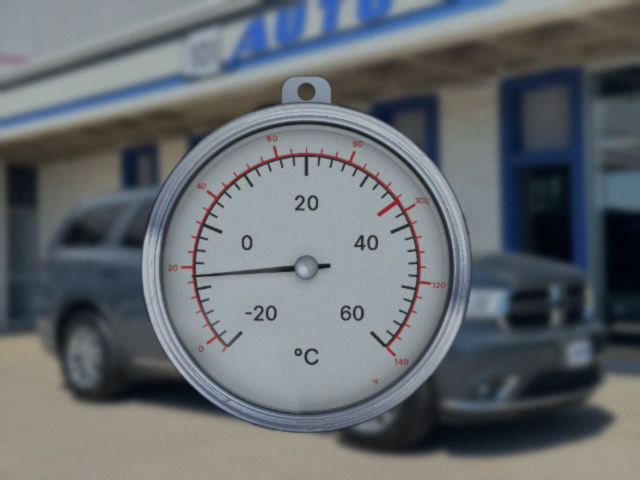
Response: -8; °C
